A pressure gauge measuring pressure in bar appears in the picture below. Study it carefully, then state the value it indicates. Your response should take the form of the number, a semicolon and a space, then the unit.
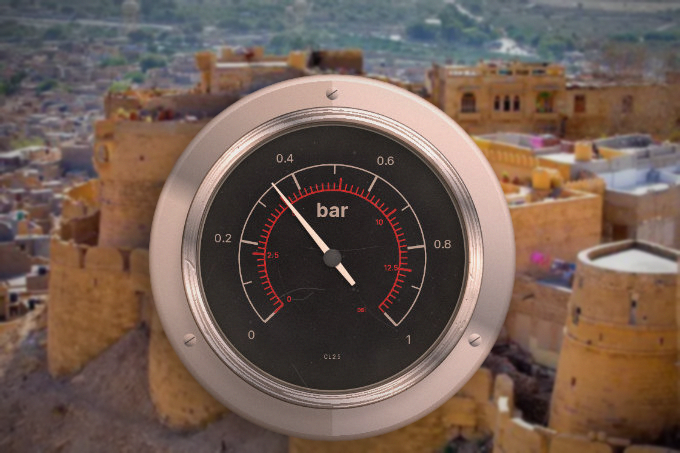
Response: 0.35; bar
